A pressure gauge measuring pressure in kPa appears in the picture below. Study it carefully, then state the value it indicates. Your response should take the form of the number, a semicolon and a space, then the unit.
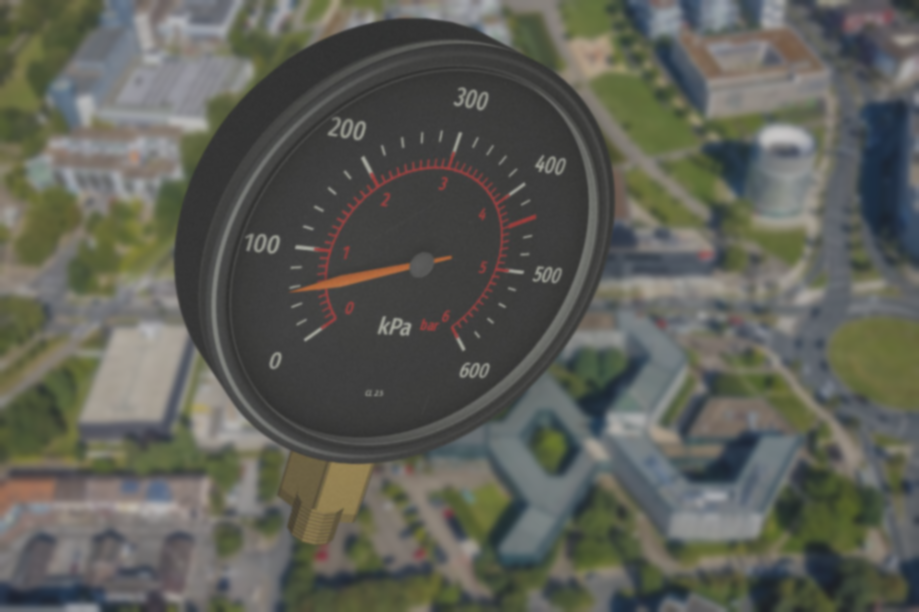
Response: 60; kPa
